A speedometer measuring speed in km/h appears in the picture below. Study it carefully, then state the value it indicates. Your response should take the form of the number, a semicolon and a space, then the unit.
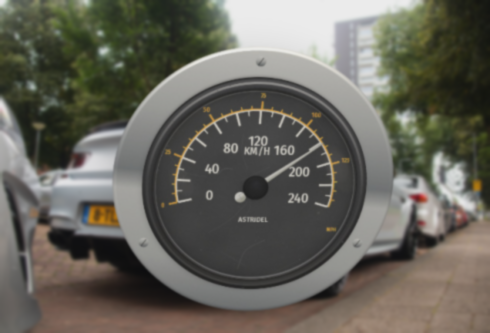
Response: 180; km/h
